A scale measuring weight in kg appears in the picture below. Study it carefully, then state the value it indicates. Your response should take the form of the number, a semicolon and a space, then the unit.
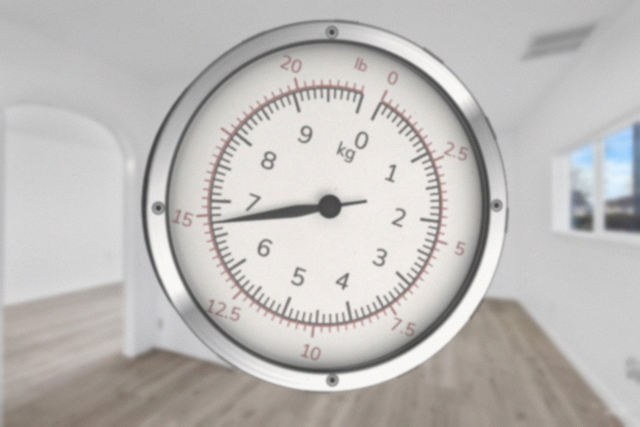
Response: 6.7; kg
